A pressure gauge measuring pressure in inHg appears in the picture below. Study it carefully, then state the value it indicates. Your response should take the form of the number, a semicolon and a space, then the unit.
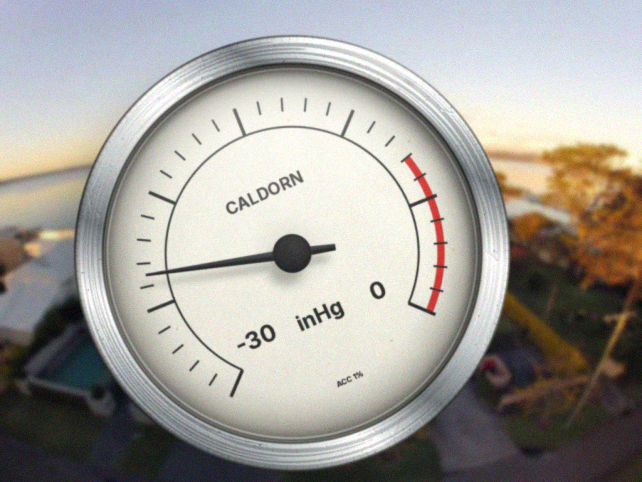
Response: -23.5; inHg
